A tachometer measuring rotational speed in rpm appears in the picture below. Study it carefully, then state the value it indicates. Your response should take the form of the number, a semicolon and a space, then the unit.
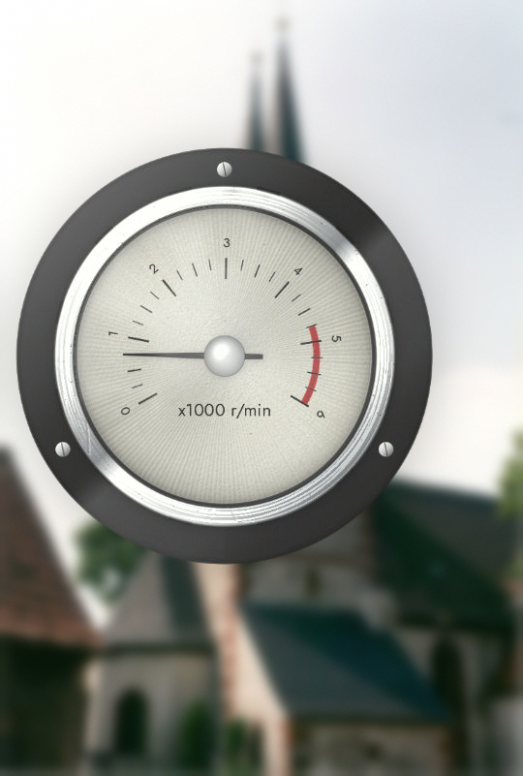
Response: 750; rpm
